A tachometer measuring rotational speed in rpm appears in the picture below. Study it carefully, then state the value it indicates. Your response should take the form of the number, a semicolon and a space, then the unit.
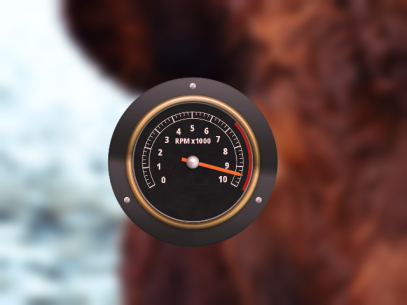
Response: 9400; rpm
